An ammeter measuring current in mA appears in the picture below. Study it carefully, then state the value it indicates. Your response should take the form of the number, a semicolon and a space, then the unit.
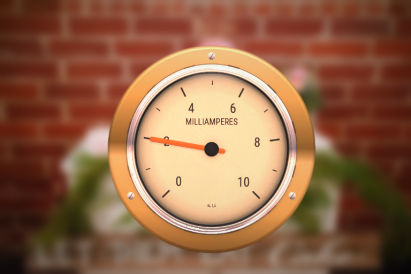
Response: 2; mA
